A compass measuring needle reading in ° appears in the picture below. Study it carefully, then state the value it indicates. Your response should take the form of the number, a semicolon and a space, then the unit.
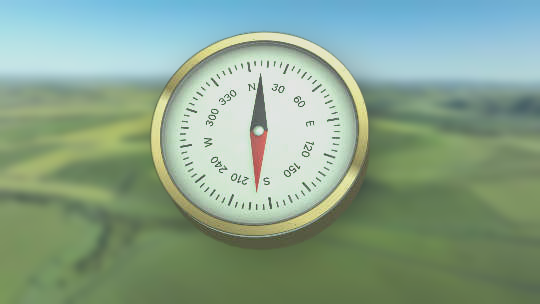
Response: 190; °
